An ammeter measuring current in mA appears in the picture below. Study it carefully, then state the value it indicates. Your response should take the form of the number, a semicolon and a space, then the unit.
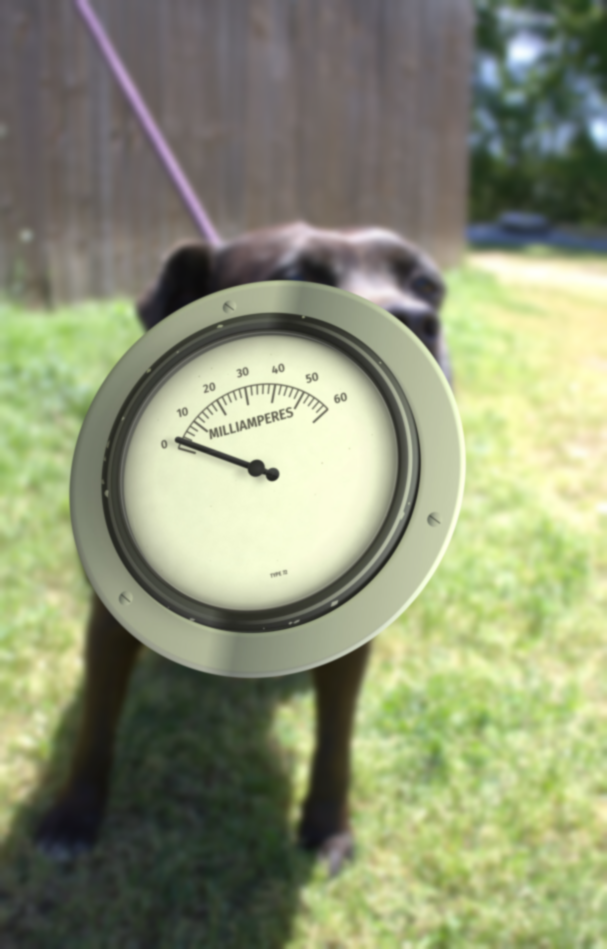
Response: 2; mA
